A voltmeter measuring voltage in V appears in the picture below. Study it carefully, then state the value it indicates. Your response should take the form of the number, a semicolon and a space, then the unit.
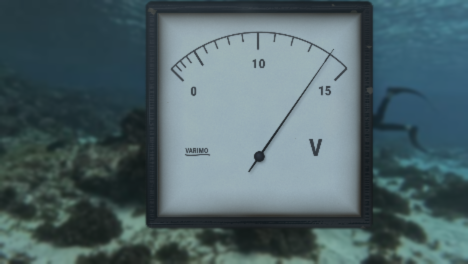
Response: 14; V
